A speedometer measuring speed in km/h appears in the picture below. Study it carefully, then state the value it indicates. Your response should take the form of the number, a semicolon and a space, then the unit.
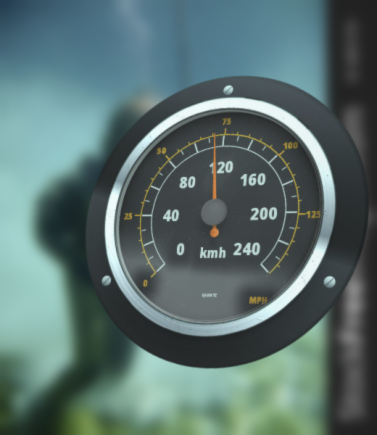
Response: 115; km/h
